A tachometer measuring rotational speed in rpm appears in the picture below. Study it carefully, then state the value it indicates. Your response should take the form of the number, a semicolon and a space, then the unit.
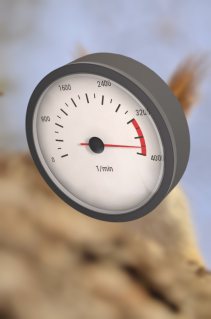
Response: 3800; rpm
